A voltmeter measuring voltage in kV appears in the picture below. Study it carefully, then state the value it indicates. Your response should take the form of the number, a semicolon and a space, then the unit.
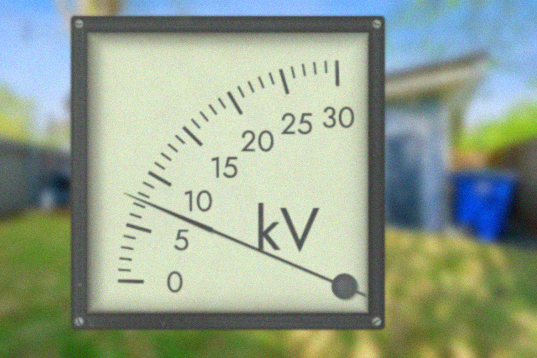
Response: 7.5; kV
